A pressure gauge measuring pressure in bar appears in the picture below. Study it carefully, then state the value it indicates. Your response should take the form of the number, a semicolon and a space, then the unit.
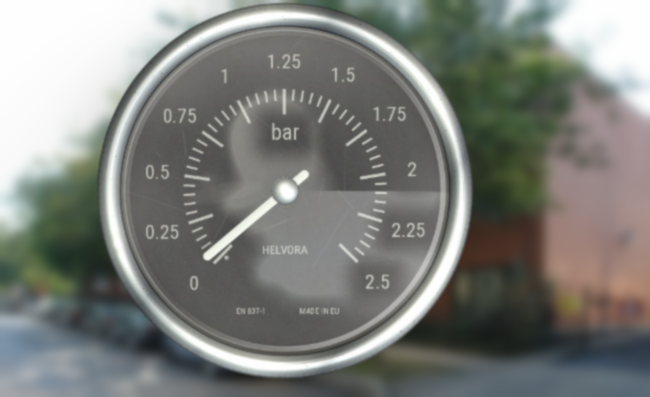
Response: 0.05; bar
